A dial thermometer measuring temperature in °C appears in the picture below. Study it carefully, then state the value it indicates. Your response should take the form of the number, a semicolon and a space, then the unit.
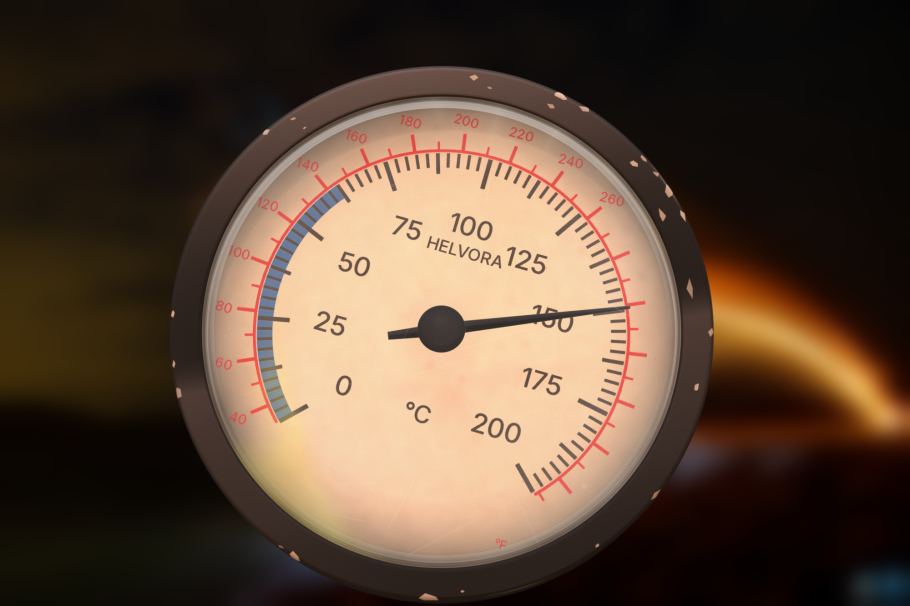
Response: 150; °C
